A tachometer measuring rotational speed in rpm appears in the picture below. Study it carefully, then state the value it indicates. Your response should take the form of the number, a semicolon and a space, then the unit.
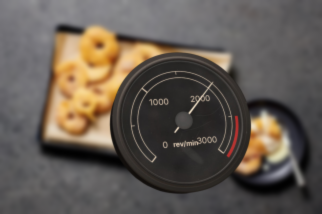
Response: 2000; rpm
